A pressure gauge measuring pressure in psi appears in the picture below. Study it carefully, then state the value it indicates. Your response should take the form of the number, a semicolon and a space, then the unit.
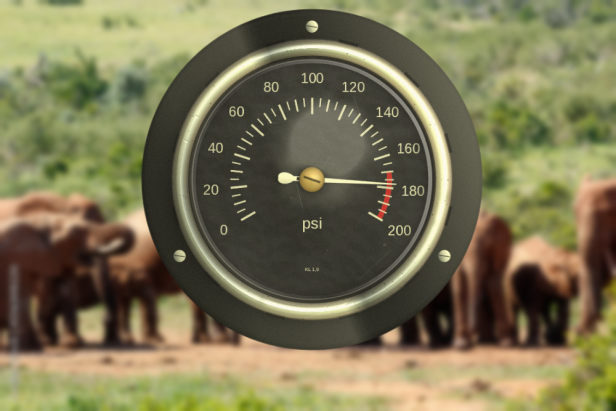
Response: 177.5; psi
